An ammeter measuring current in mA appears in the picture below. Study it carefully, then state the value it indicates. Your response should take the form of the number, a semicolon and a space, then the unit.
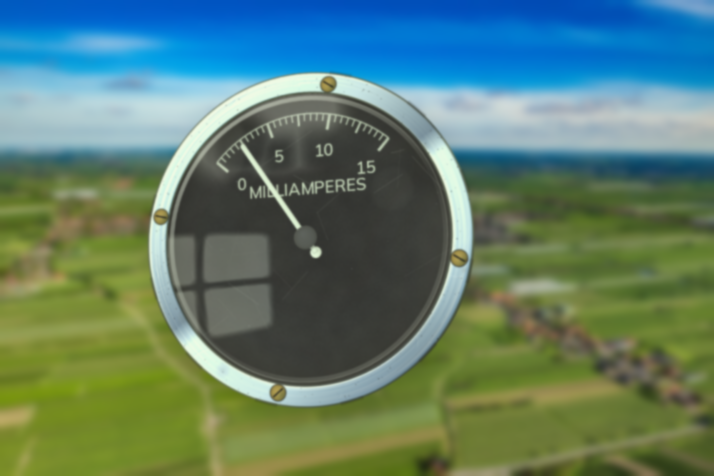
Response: 2.5; mA
